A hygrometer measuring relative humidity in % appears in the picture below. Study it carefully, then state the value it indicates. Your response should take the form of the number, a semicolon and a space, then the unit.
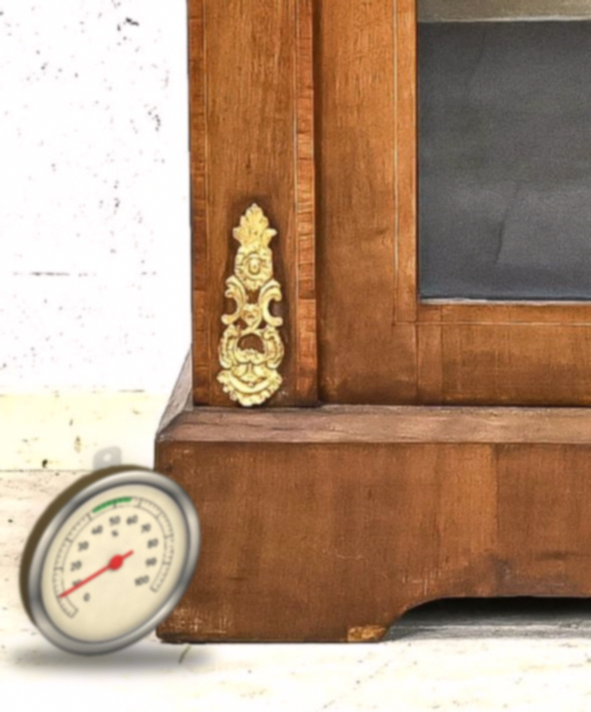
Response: 10; %
